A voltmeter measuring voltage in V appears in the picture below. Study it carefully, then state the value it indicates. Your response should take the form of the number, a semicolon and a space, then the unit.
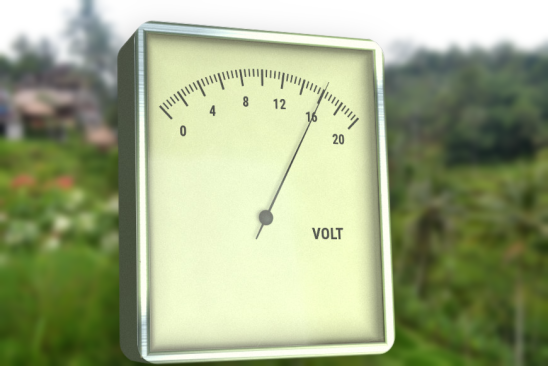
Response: 16; V
